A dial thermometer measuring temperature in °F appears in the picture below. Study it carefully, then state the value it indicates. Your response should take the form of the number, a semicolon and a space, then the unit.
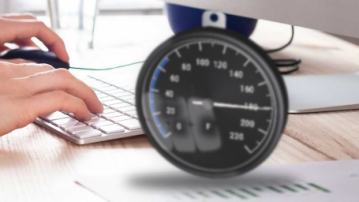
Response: 180; °F
